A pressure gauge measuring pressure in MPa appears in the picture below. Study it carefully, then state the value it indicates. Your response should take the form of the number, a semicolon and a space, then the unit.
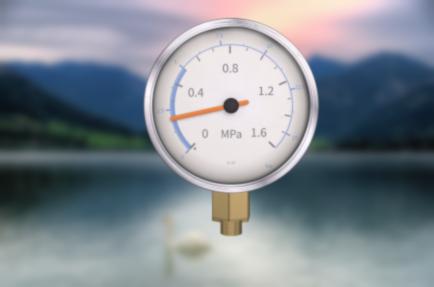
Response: 0.2; MPa
